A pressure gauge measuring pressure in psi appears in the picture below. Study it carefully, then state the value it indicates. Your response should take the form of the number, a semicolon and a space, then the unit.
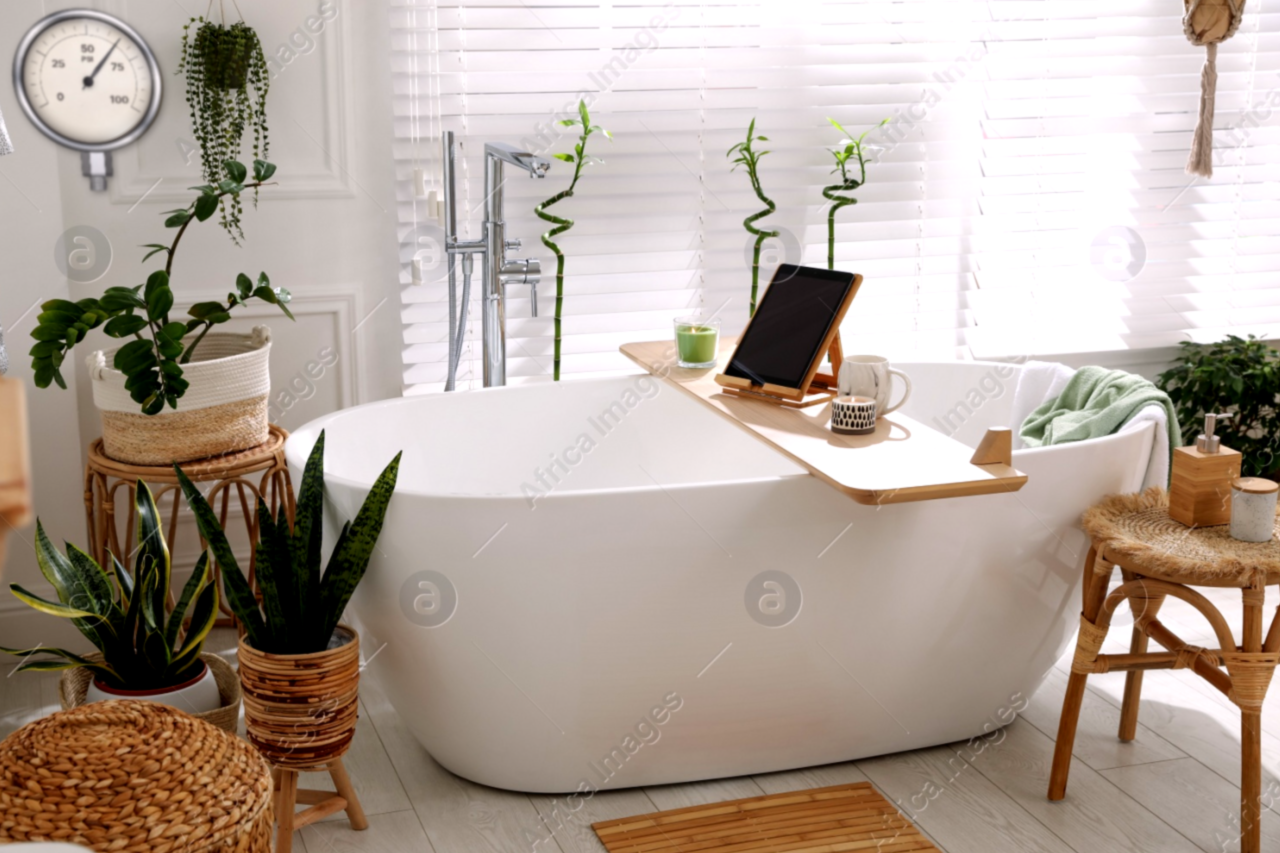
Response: 65; psi
